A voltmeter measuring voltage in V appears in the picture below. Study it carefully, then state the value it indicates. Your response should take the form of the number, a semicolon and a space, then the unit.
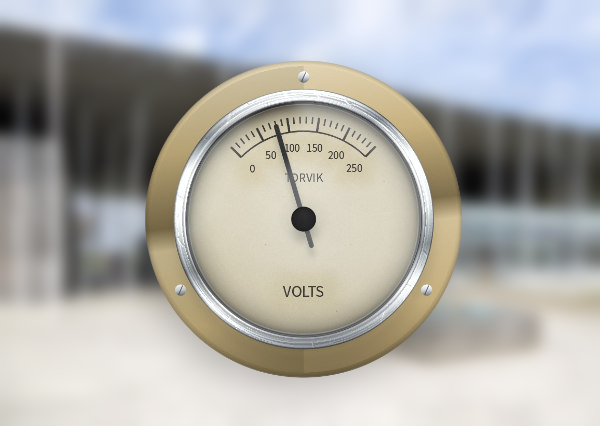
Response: 80; V
